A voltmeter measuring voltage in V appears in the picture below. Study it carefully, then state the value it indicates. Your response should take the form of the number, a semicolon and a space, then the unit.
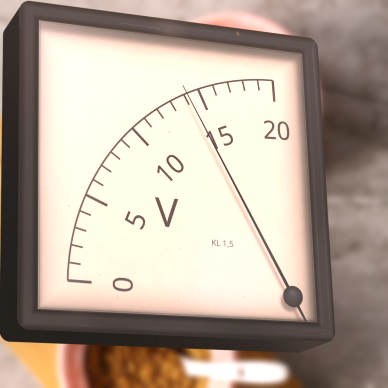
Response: 14; V
